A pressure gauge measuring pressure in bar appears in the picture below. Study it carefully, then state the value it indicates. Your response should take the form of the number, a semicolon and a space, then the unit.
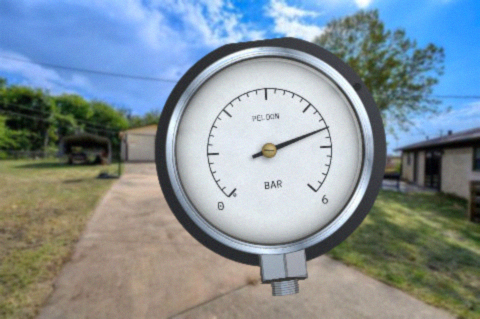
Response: 4.6; bar
